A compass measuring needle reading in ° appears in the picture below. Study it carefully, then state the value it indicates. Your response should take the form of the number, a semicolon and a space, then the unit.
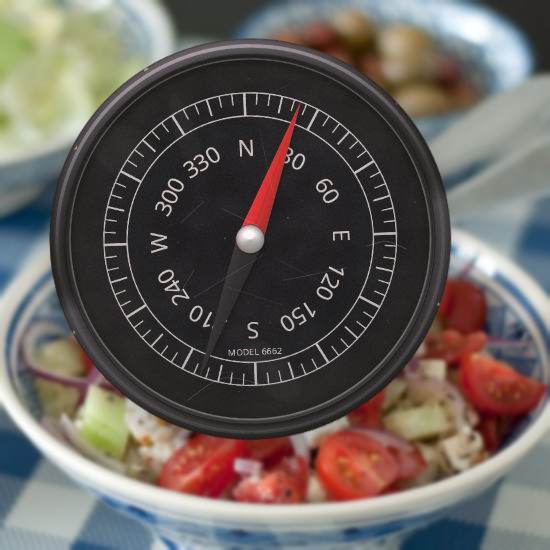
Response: 22.5; °
